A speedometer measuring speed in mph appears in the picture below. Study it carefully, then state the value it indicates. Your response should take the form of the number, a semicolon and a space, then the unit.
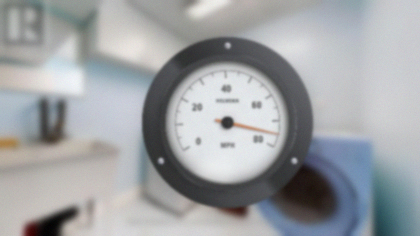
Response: 75; mph
